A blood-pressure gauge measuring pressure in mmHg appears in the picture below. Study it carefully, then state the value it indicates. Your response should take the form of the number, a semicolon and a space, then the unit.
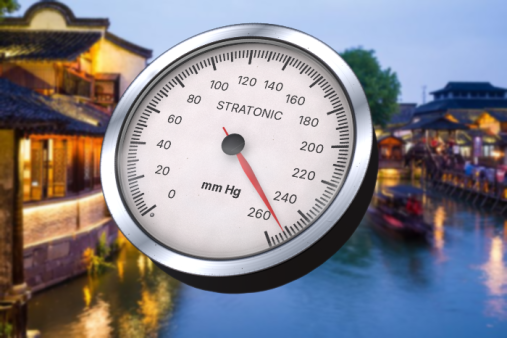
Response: 252; mmHg
